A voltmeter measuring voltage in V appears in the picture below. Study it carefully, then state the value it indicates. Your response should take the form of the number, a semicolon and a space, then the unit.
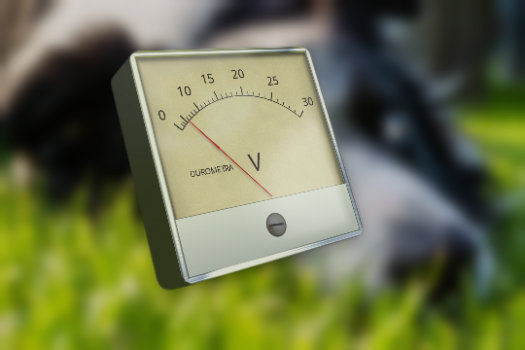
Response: 5; V
